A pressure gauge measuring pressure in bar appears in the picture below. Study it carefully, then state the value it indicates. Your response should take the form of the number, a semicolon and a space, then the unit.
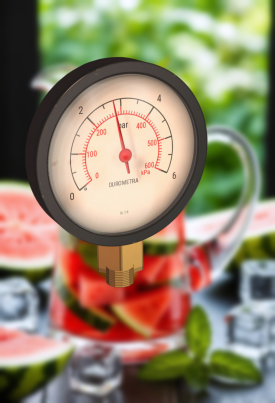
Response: 2.75; bar
